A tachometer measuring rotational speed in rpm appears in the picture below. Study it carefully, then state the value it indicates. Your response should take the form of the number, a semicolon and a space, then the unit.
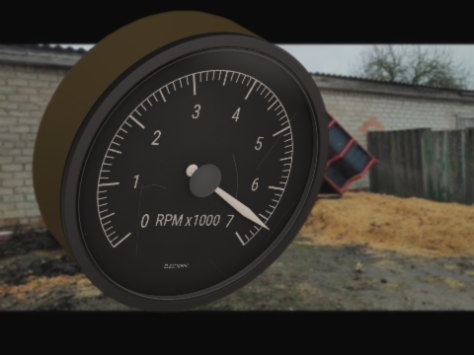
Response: 6600; rpm
